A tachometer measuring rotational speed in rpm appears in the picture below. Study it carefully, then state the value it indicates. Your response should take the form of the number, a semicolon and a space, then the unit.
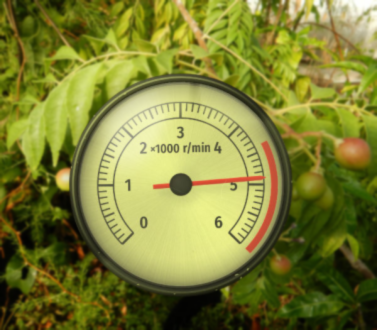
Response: 4900; rpm
